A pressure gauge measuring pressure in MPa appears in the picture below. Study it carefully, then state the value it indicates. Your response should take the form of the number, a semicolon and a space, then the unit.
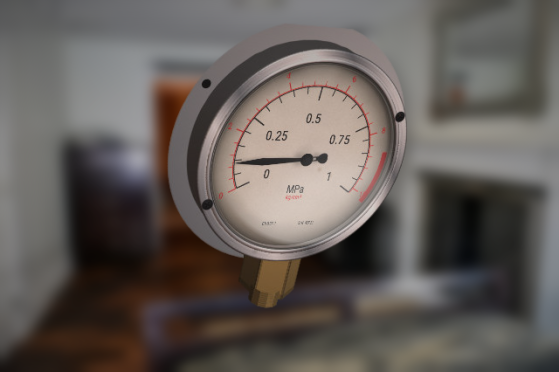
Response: 0.1; MPa
